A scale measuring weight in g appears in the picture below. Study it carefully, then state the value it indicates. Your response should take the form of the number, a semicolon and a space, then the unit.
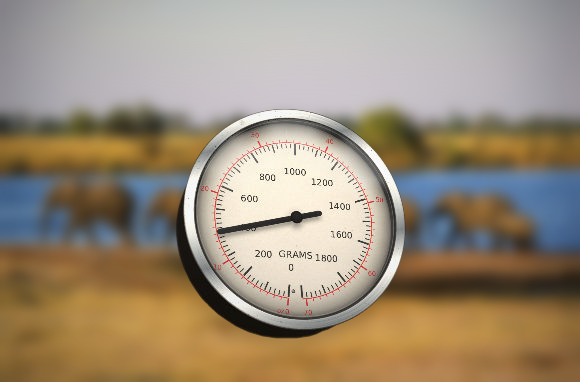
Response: 400; g
